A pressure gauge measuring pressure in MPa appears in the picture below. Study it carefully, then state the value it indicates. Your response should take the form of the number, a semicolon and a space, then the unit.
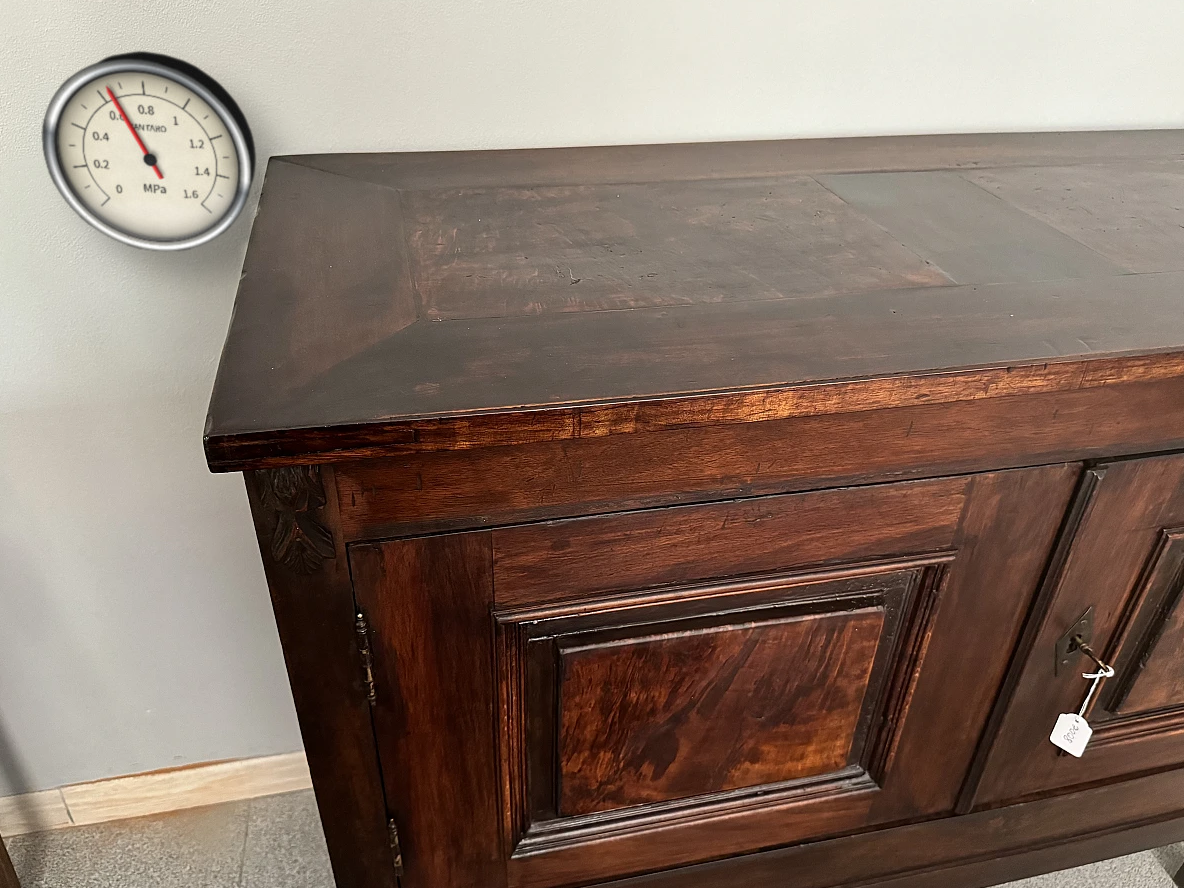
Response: 0.65; MPa
